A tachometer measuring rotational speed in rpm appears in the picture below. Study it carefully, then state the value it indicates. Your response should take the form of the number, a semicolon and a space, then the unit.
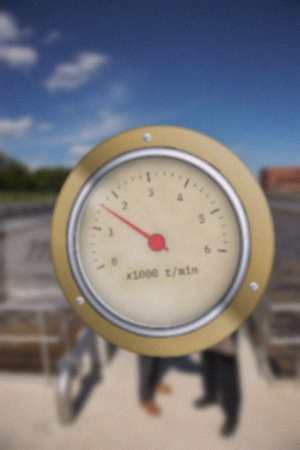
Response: 1600; rpm
